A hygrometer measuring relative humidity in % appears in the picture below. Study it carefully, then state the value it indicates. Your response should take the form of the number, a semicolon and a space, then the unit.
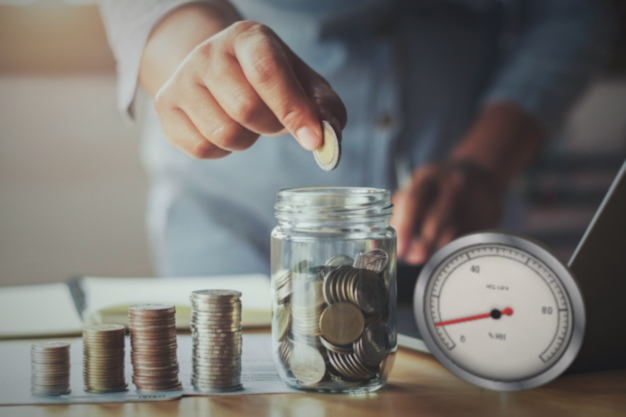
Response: 10; %
